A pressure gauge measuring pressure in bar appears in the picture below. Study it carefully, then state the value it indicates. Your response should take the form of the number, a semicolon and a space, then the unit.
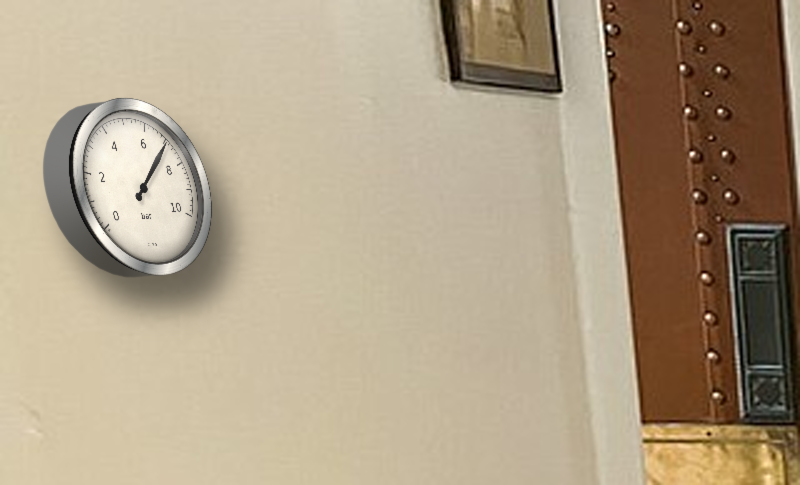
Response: 7; bar
